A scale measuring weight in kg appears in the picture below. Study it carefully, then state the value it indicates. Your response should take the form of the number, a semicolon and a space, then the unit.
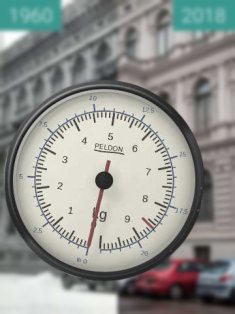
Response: 0; kg
